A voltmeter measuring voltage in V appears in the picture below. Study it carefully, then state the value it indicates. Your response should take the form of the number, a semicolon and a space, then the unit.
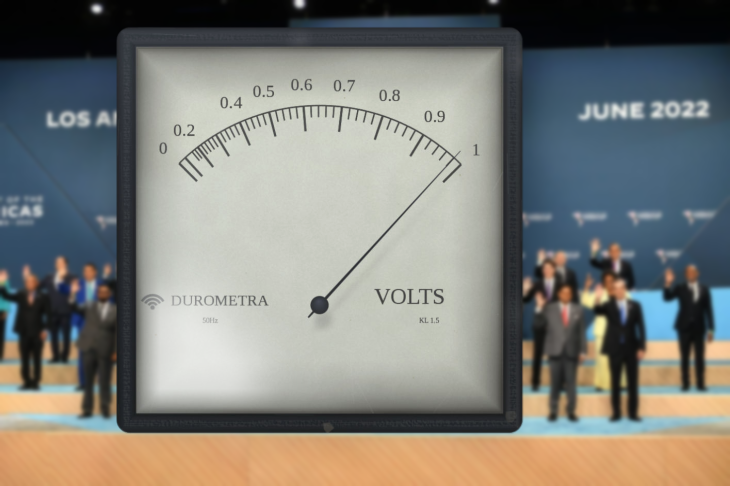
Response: 0.98; V
